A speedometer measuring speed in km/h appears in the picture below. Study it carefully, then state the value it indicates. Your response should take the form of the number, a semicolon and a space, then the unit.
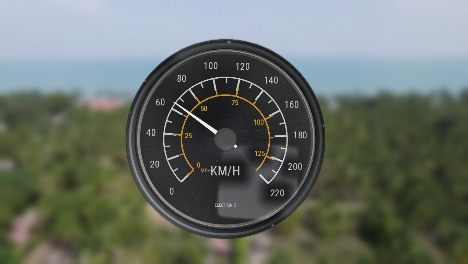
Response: 65; km/h
